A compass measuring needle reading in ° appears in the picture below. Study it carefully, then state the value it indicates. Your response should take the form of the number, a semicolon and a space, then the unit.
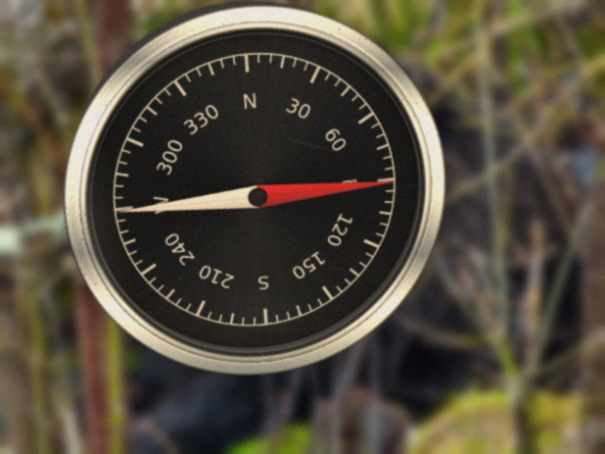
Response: 90; °
